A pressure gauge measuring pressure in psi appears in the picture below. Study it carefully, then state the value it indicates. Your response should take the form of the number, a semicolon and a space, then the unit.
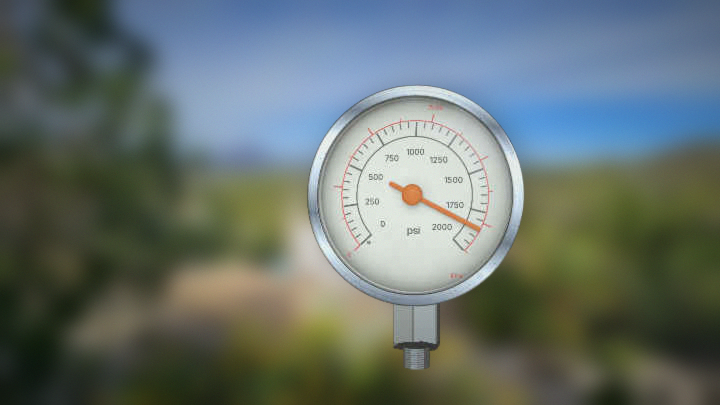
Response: 1850; psi
